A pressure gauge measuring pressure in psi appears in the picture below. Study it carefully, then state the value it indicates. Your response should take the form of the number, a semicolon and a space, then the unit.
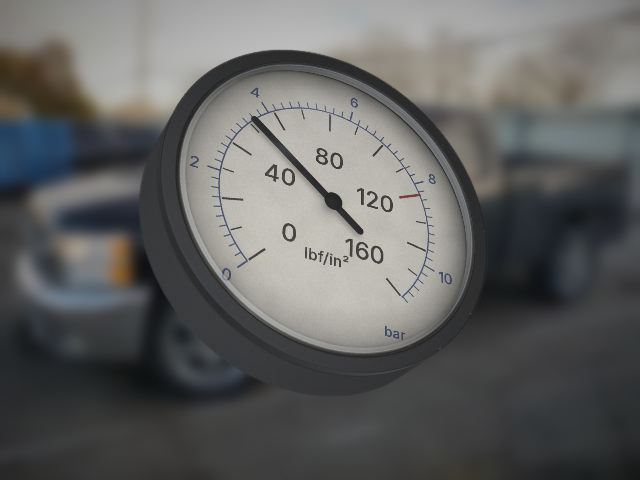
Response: 50; psi
